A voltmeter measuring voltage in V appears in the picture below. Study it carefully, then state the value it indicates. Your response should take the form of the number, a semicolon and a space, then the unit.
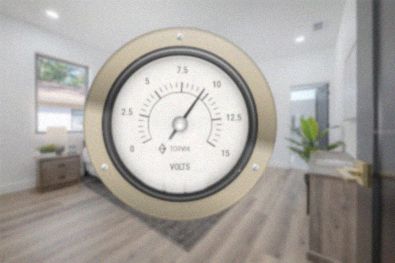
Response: 9.5; V
